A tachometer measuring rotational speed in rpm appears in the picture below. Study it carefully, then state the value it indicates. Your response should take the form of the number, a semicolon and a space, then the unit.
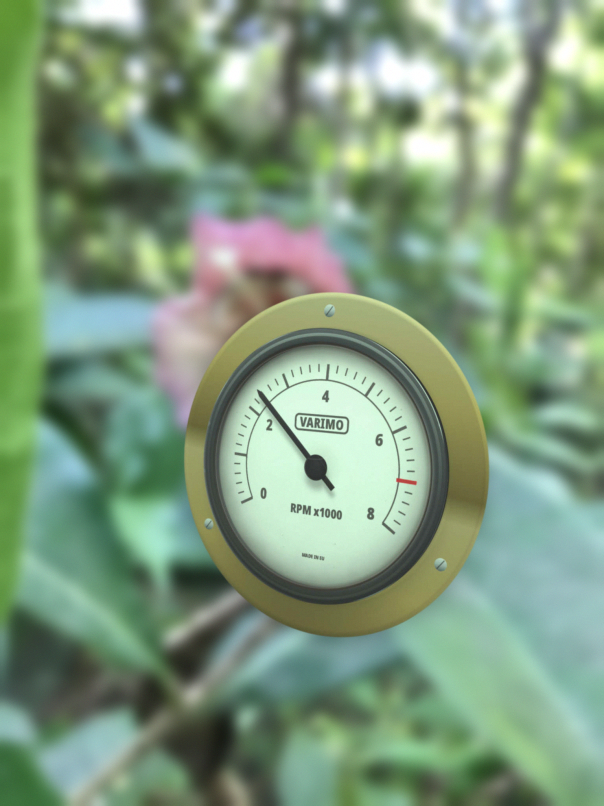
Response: 2400; rpm
